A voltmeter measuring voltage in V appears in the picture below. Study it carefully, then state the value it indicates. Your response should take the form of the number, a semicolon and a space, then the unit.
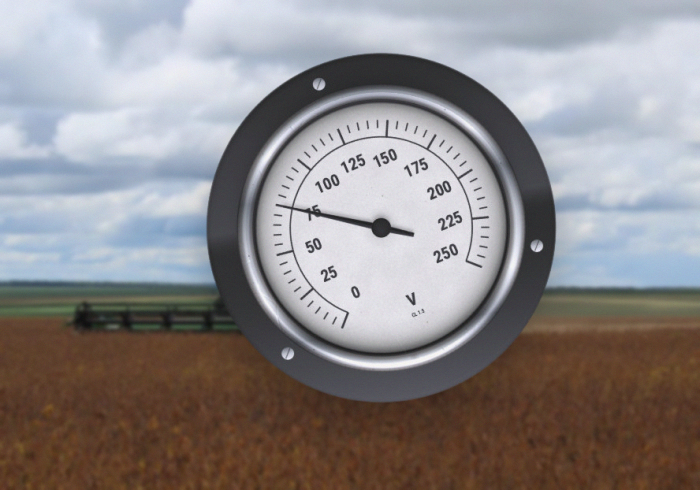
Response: 75; V
